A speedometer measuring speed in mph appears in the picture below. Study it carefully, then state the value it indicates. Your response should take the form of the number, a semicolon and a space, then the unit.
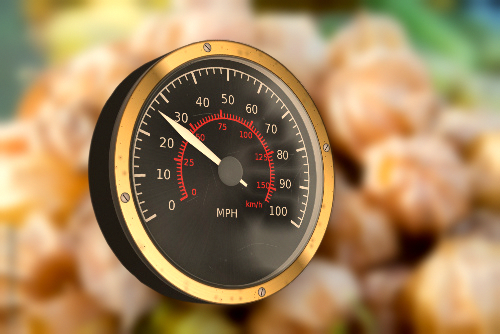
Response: 26; mph
